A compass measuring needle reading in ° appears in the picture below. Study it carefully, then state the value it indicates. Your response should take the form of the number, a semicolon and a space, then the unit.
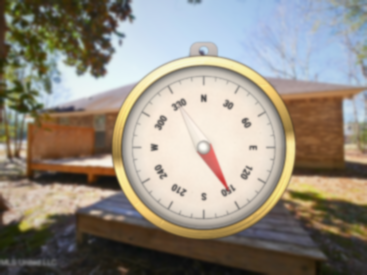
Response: 150; °
